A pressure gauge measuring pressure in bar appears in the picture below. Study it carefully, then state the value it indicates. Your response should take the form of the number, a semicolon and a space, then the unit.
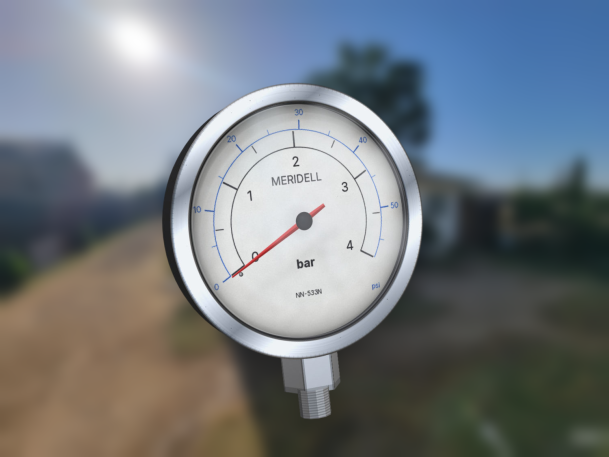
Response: 0; bar
